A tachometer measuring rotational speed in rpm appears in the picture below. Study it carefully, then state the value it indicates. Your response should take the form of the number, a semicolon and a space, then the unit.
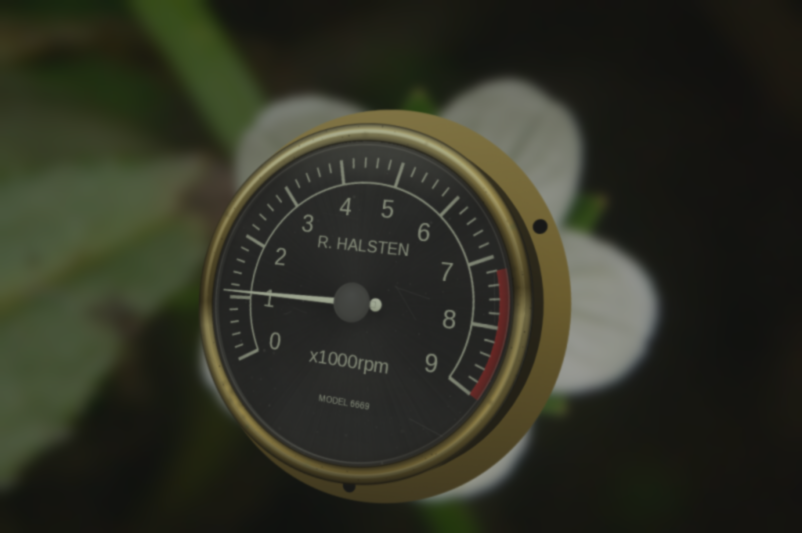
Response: 1100; rpm
